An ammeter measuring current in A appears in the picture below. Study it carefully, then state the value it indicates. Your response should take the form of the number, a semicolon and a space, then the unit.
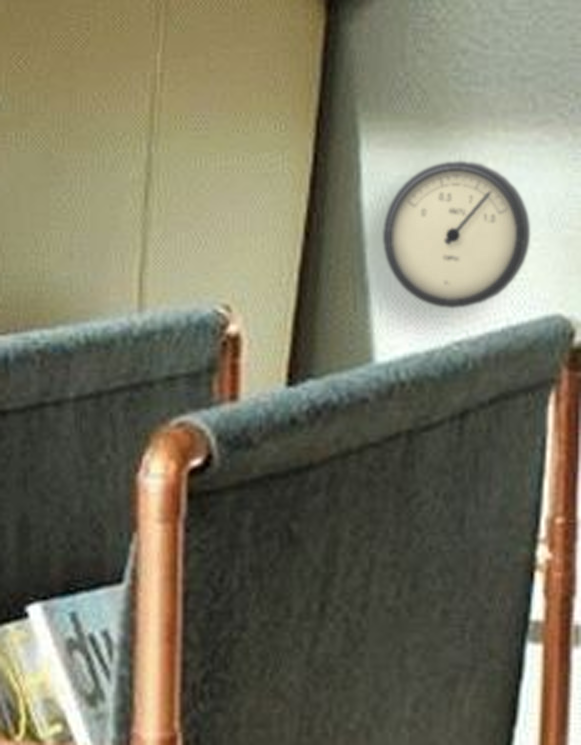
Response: 1.2; A
